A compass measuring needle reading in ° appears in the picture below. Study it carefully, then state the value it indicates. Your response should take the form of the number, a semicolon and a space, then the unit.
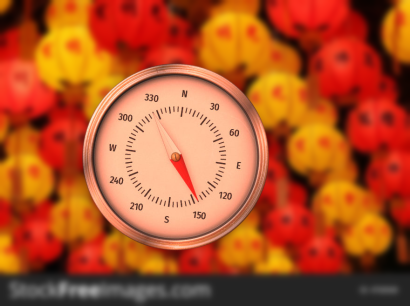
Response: 145; °
